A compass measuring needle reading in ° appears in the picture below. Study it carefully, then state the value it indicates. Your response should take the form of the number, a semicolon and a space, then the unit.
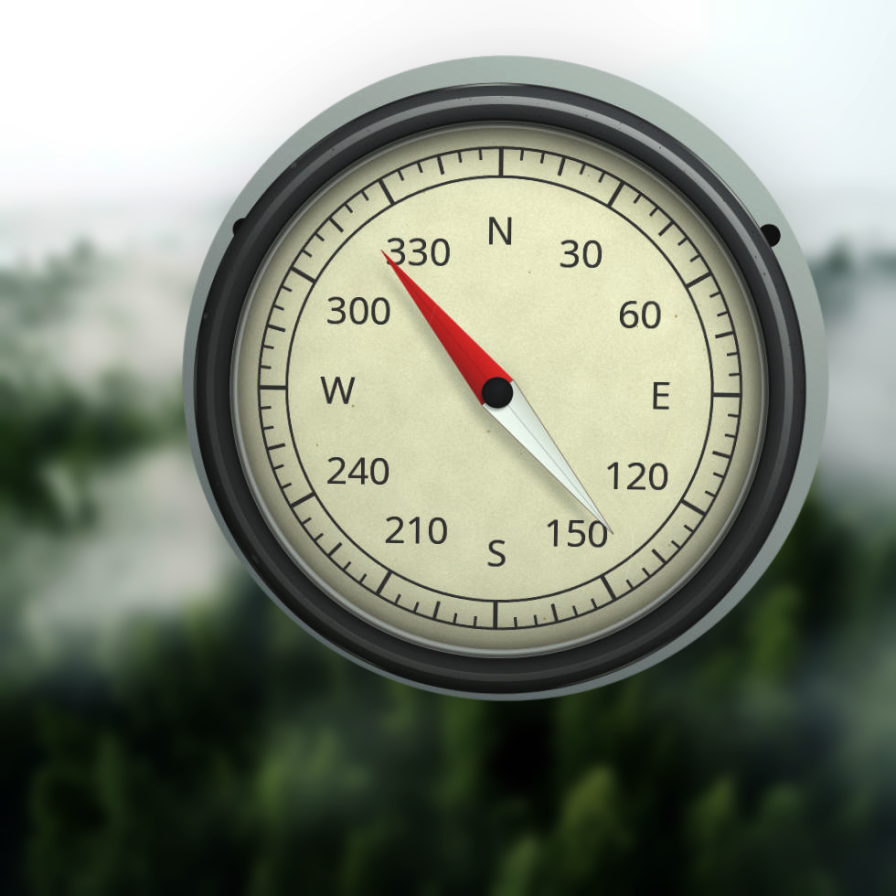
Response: 320; °
